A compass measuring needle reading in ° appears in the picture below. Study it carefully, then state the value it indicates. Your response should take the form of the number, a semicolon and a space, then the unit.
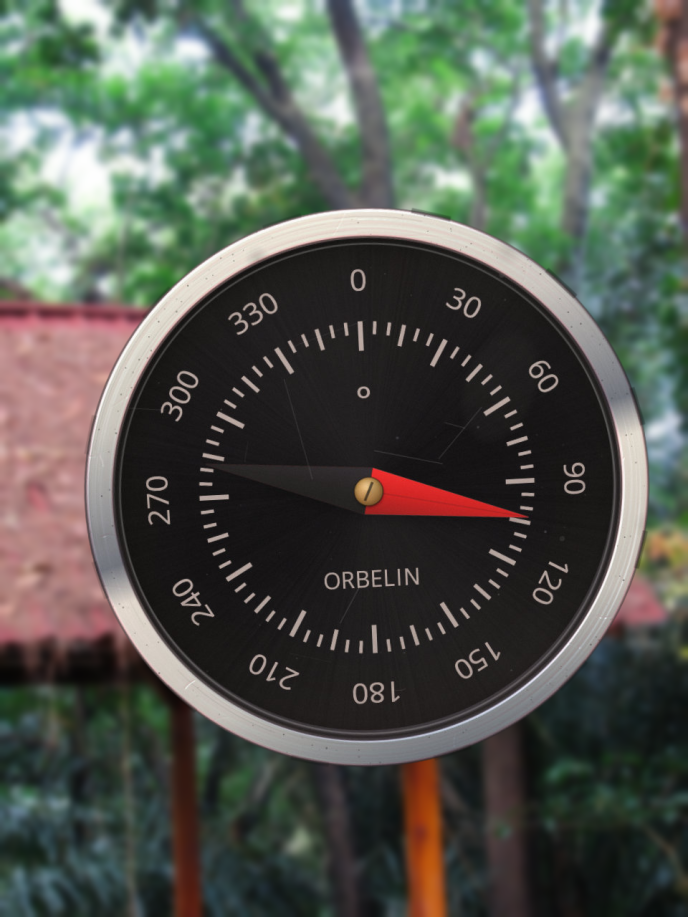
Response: 102.5; °
